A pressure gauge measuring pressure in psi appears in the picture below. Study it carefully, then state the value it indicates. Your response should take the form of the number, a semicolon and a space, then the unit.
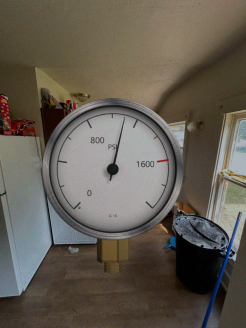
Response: 1100; psi
